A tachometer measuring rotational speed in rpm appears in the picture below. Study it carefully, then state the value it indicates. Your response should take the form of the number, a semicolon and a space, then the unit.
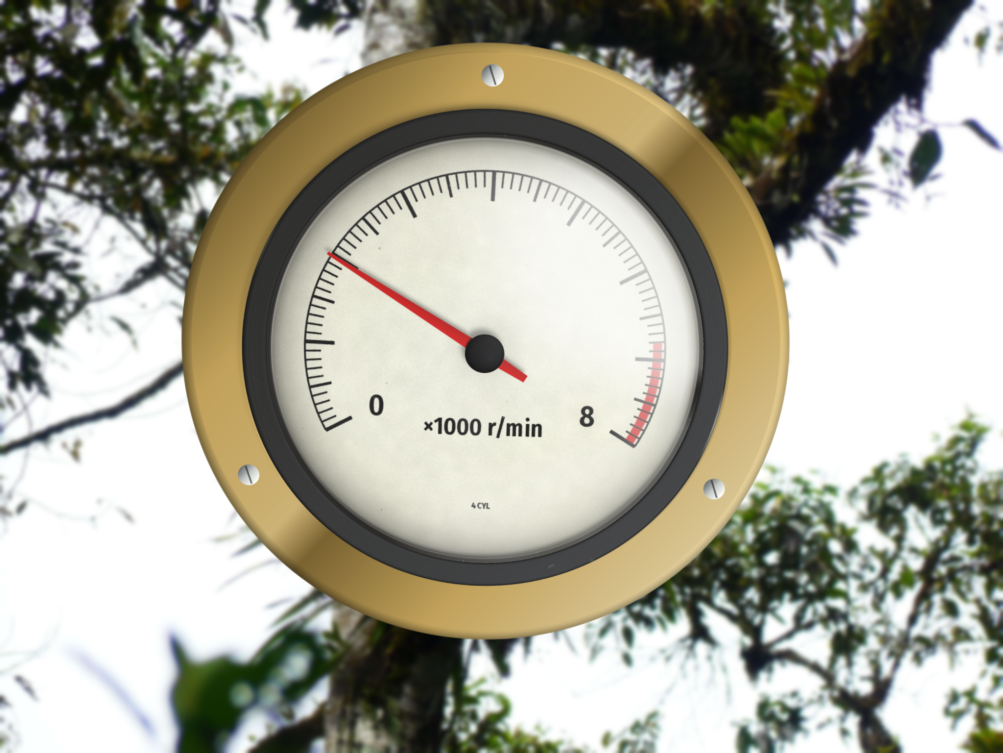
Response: 2000; rpm
